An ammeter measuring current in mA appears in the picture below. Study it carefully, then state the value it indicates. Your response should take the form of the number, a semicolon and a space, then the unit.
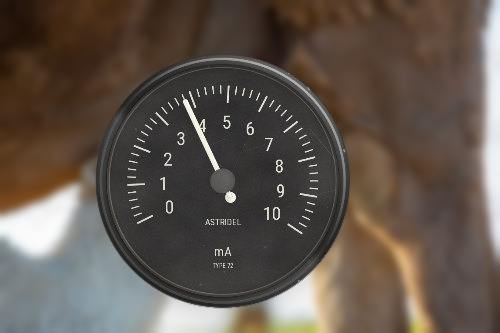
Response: 3.8; mA
